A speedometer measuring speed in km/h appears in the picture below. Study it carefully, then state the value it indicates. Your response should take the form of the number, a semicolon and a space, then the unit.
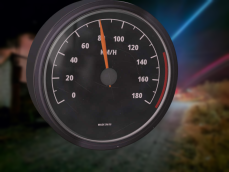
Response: 80; km/h
